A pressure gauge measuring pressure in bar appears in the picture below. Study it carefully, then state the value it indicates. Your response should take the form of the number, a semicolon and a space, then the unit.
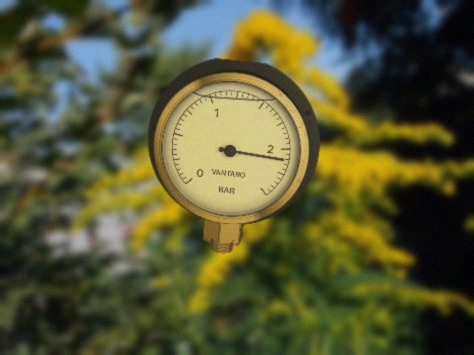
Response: 2.1; bar
